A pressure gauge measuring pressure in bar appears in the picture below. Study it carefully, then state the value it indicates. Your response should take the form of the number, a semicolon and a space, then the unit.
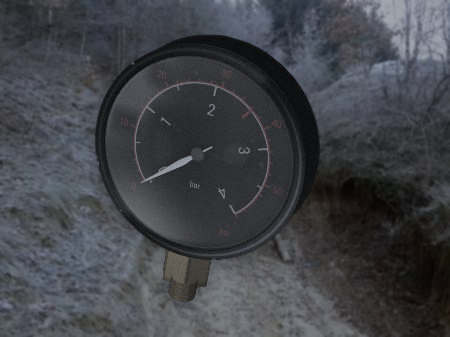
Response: 0; bar
